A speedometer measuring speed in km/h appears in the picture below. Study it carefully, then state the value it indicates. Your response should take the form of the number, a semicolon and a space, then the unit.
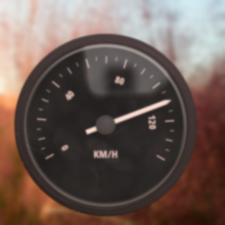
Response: 110; km/h
